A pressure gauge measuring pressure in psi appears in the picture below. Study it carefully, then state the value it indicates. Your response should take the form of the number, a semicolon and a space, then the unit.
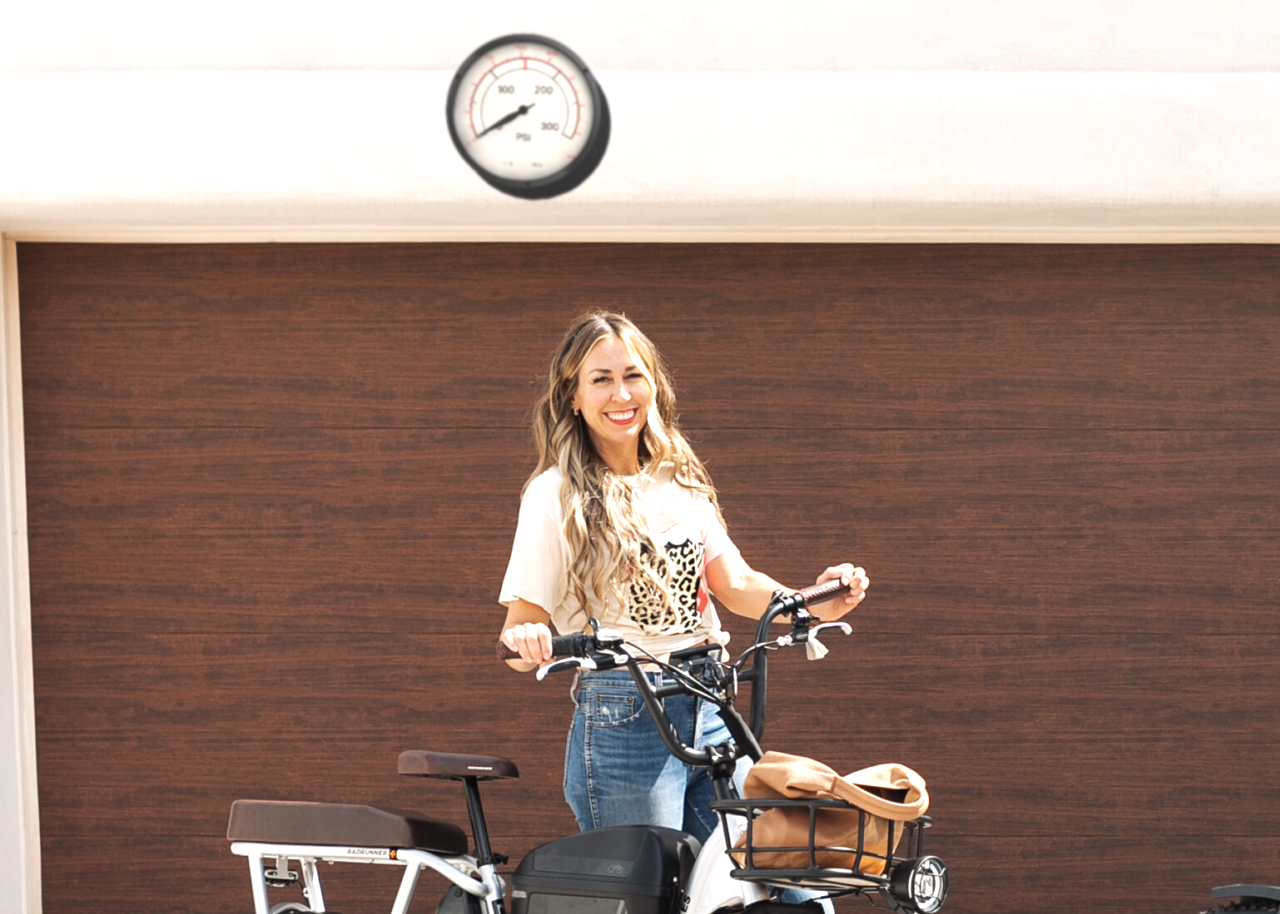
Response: 0; psi
